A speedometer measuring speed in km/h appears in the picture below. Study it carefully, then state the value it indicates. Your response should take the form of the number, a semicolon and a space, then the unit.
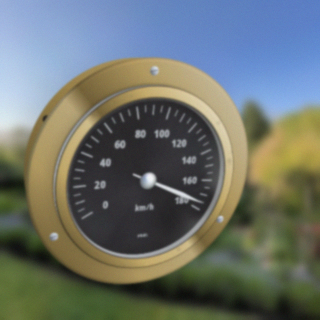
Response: 175; km/h
